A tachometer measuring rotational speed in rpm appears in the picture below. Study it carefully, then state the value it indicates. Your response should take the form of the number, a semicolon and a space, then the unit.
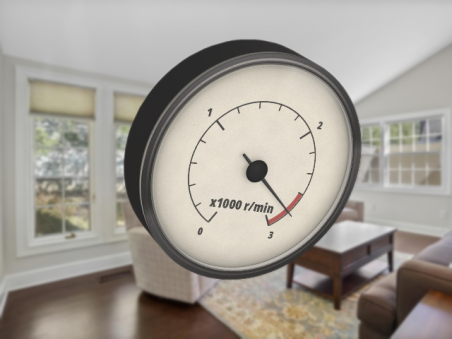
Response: 2800; rpm
